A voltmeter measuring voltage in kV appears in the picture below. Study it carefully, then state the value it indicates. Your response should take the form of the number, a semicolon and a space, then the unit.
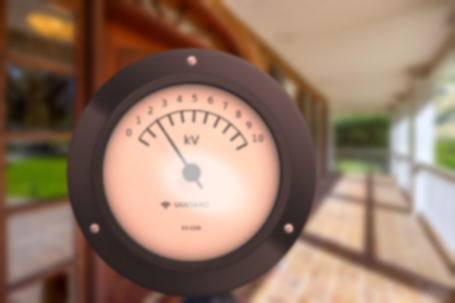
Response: 2; kV
